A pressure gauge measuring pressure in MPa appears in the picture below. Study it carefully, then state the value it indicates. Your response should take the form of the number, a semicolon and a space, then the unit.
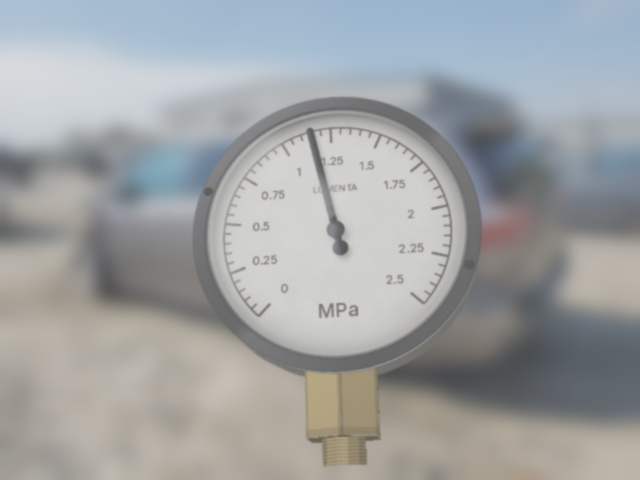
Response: 1.15; MPa
